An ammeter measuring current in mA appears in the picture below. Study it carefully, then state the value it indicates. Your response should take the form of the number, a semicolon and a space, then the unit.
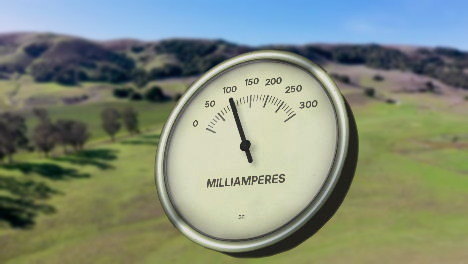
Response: 100; mA
